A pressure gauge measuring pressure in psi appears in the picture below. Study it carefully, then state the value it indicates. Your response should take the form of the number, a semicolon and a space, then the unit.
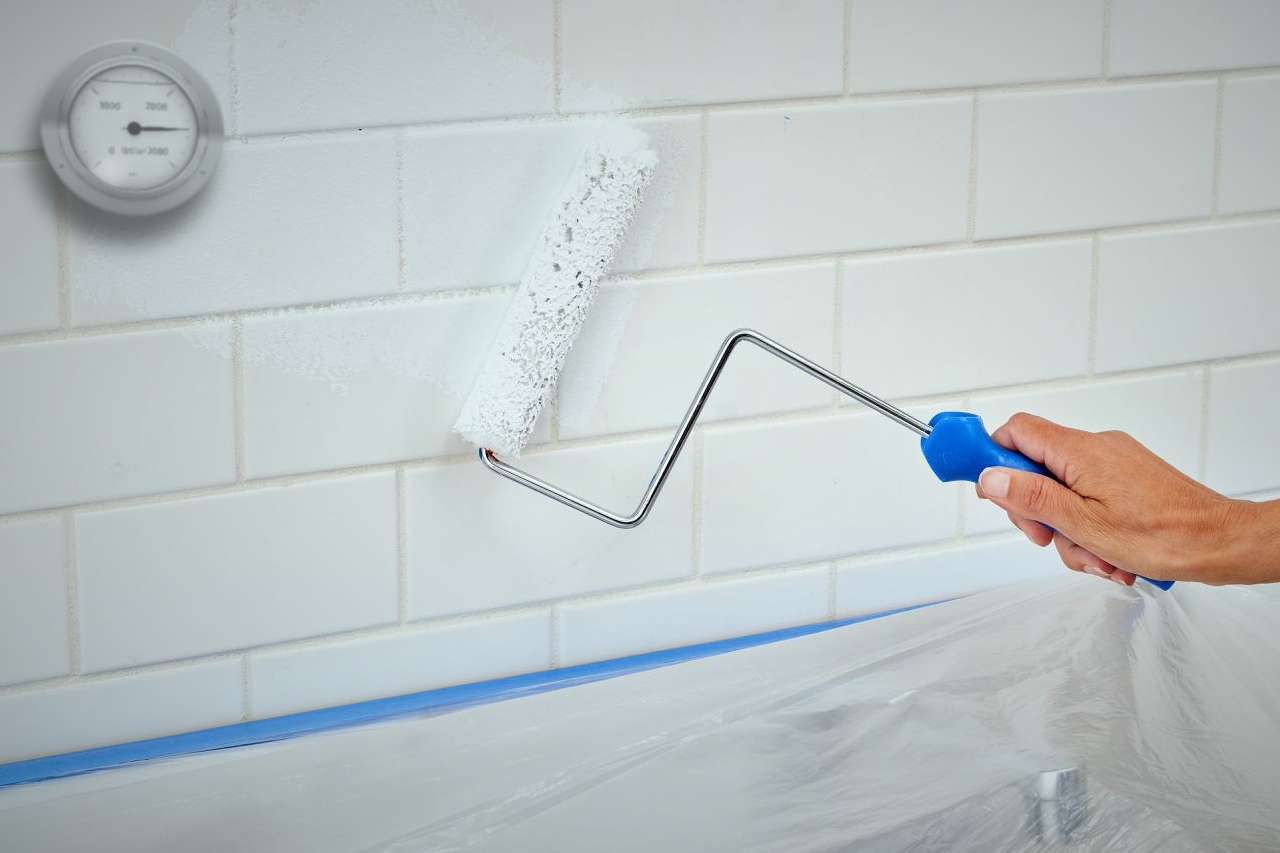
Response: 2500; psi
